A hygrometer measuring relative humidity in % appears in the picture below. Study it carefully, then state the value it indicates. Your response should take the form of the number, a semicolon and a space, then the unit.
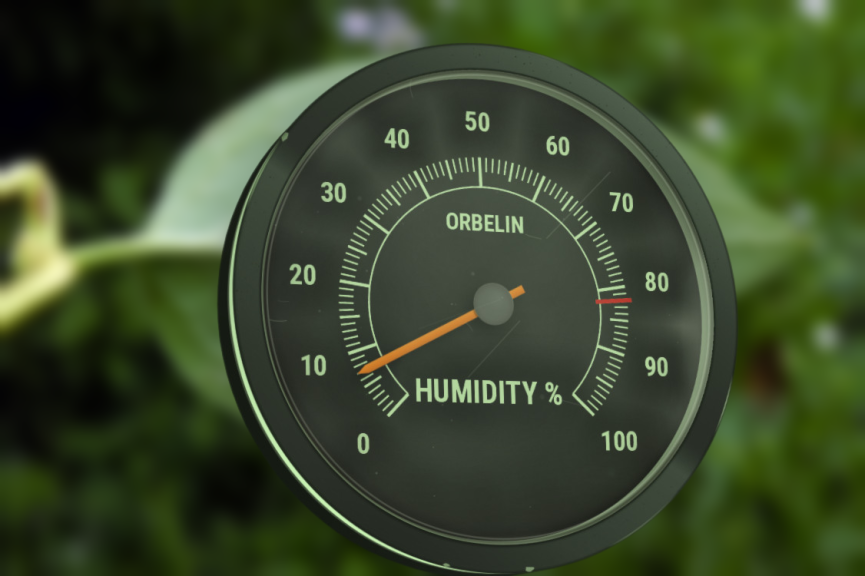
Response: 7; %
